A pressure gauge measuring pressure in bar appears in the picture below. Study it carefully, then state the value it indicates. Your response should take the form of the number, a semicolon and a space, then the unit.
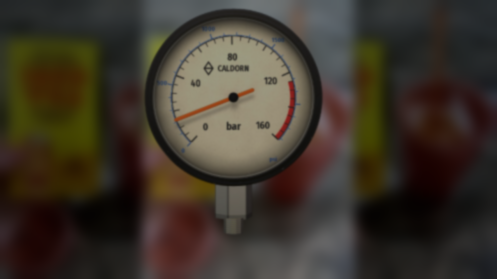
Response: 15; bar
